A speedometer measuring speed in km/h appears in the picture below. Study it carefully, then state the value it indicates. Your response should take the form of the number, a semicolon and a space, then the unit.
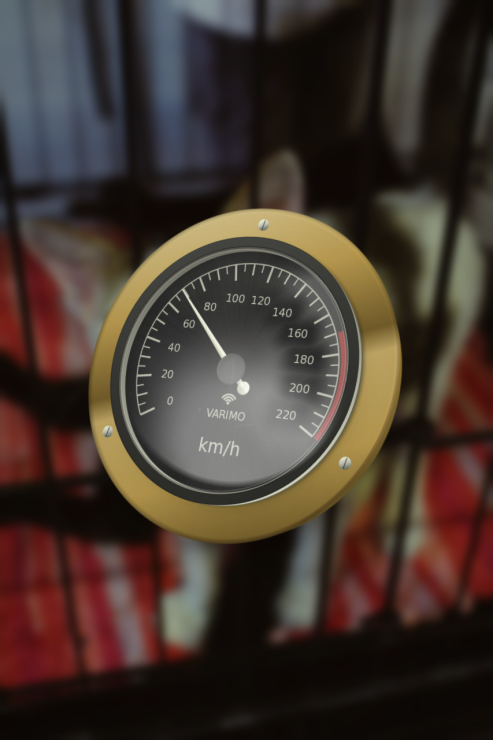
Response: 70; km/h
